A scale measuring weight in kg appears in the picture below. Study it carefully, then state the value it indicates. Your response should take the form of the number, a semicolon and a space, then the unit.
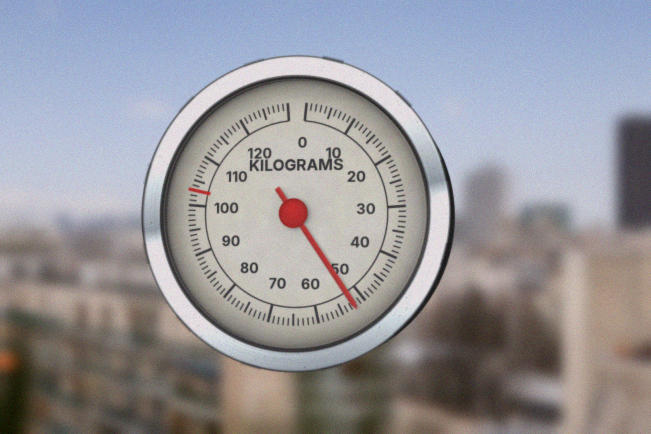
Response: 52; kg
